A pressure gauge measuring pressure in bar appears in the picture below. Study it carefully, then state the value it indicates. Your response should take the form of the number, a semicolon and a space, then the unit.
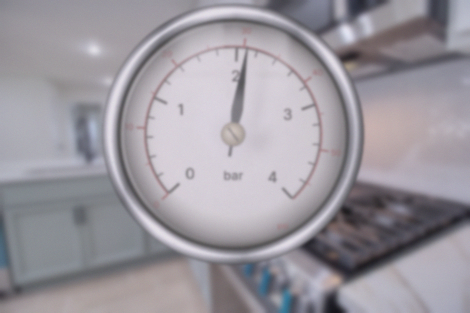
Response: 2.1; bar
